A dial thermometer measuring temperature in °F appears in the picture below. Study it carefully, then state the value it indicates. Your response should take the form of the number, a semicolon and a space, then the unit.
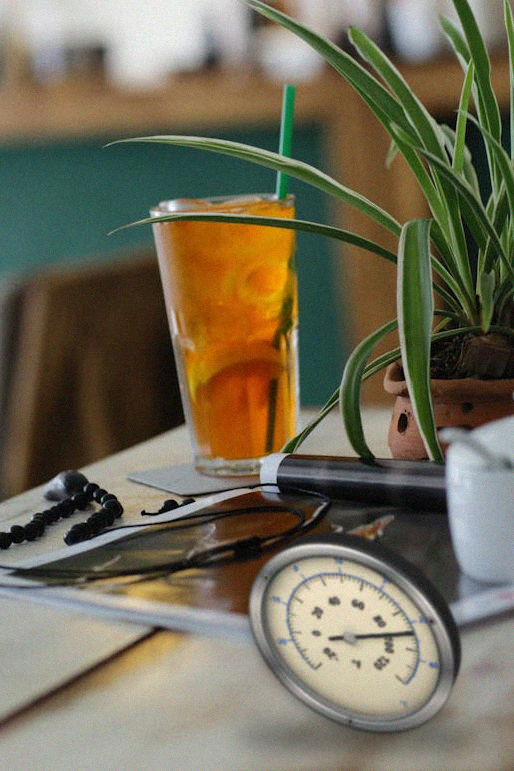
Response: 90; °F
